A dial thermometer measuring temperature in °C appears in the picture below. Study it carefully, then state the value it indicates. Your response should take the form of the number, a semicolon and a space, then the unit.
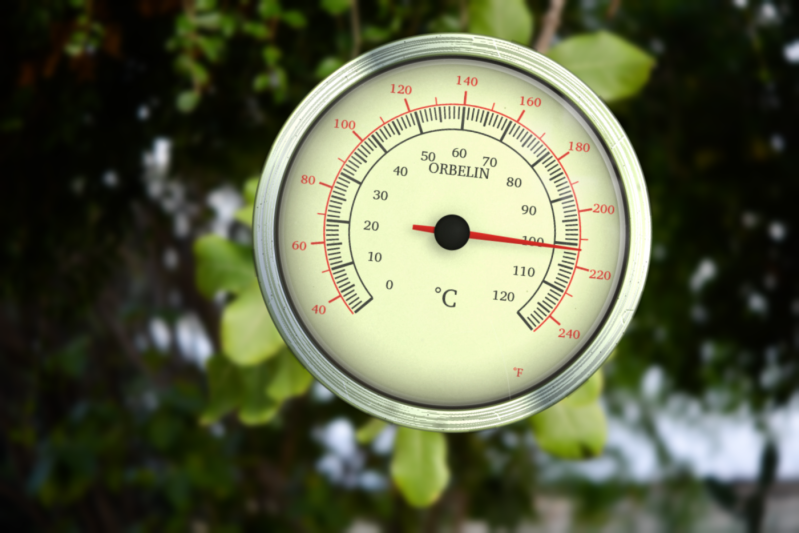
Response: 101; °C
